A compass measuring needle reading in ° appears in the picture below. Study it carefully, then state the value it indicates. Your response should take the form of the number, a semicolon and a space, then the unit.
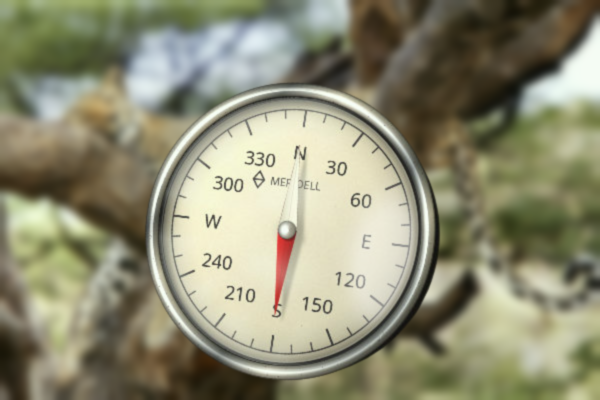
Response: 180; °
